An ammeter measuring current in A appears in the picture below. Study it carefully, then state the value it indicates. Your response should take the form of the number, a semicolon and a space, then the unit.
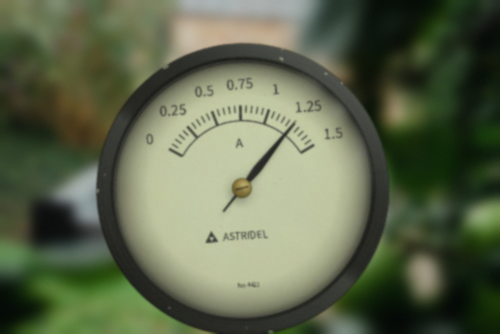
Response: 1.25; A
